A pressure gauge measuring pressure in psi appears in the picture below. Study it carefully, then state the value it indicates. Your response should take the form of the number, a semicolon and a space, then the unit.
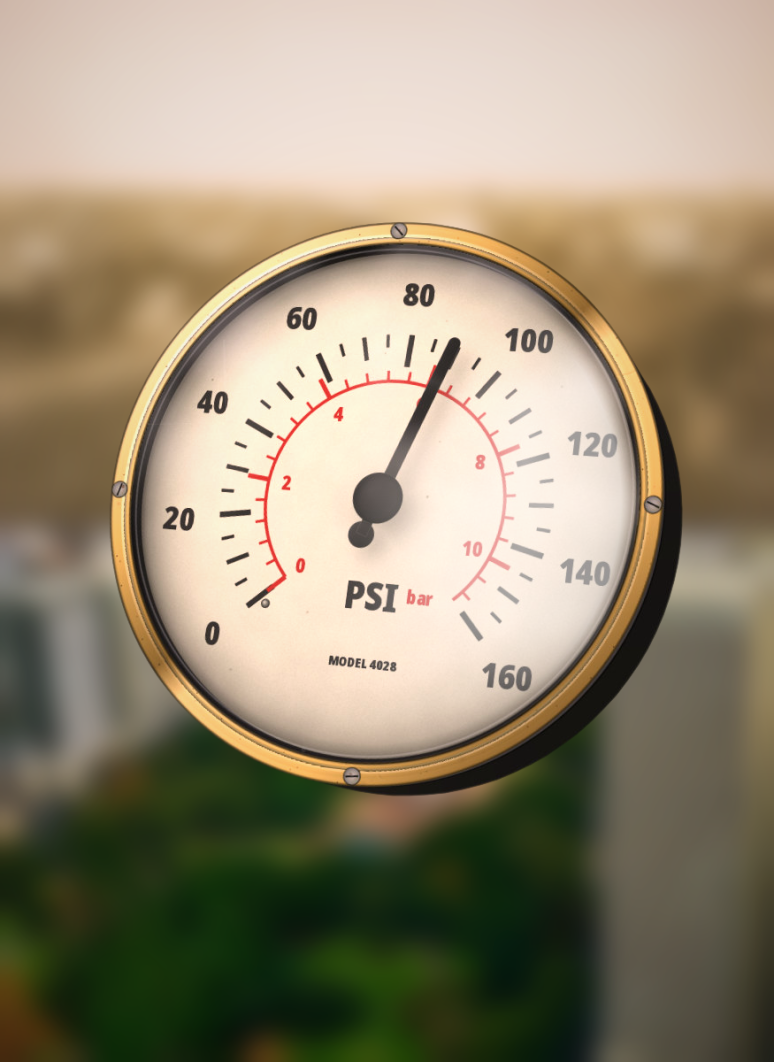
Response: 90; psi
